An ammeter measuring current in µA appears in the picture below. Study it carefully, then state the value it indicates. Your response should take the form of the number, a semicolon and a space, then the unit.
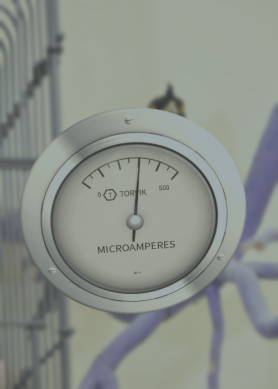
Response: 300; µA
